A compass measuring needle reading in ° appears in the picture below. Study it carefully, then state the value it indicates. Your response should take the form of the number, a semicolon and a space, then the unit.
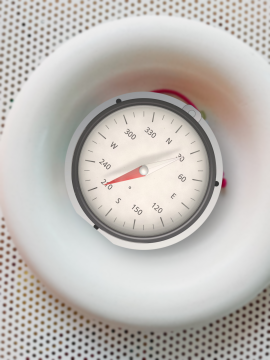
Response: 210; °
